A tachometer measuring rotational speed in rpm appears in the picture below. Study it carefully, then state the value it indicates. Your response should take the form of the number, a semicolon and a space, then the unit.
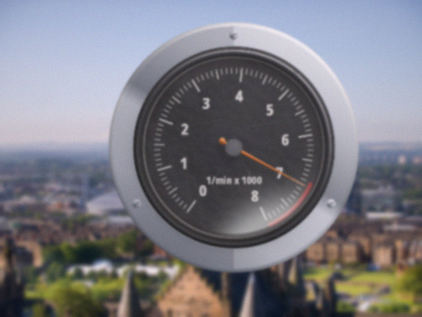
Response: 7000; rpm
